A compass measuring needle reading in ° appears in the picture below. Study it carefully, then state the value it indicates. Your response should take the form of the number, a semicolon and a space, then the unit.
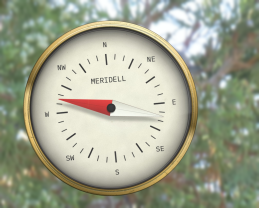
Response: 285; °
